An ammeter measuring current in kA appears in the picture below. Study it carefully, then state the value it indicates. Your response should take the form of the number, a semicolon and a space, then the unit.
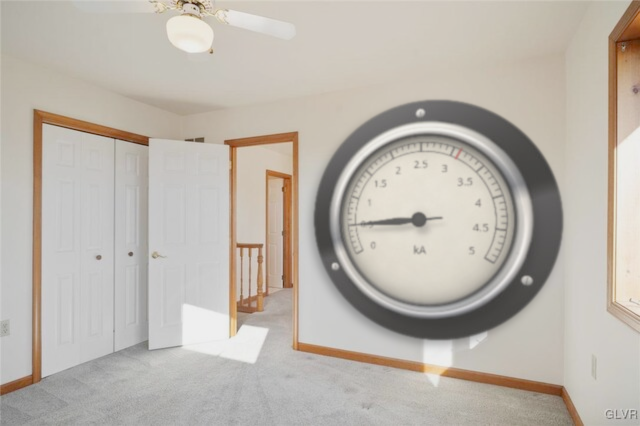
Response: 0.5; kA
